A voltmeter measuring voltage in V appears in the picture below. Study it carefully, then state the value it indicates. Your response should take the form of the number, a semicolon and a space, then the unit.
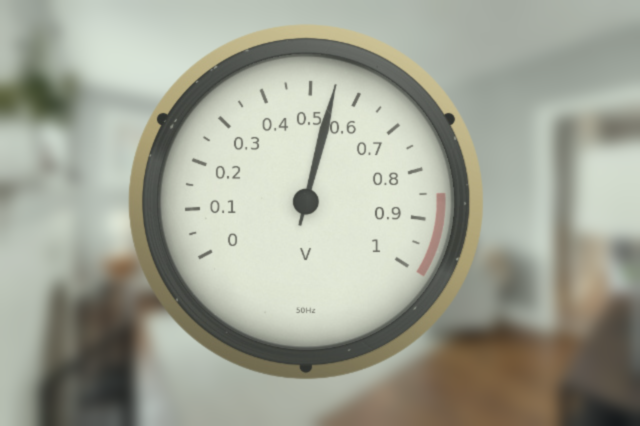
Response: 0.55; V
